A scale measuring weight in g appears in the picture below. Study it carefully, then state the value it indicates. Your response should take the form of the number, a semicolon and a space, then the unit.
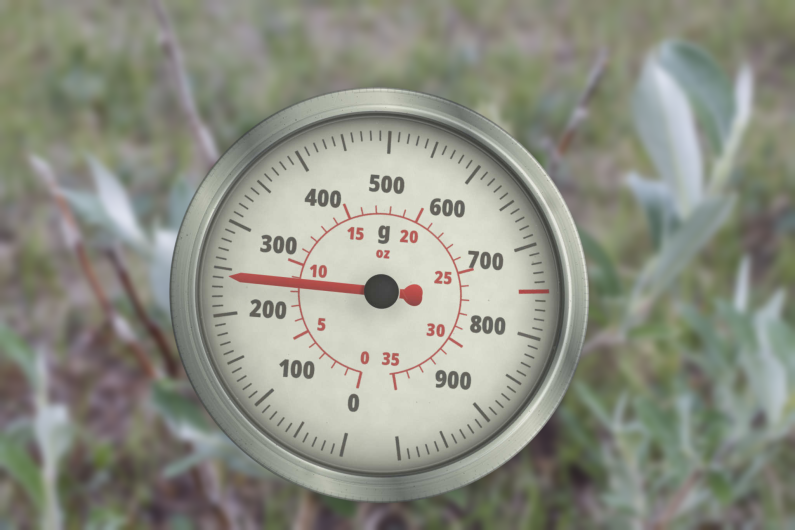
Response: 240; g
